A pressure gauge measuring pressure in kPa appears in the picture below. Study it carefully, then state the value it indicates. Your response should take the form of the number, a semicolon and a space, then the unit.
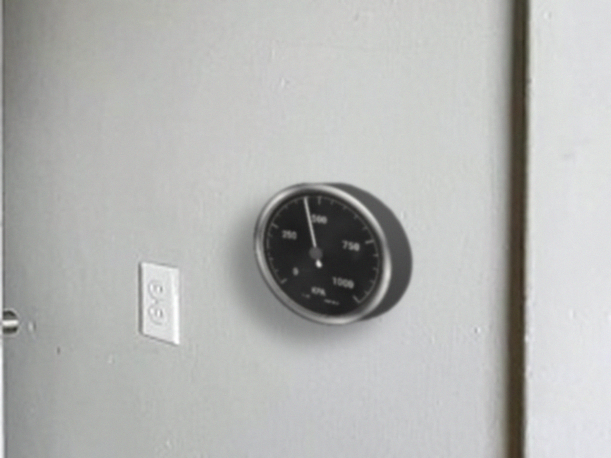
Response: 450; kPa
